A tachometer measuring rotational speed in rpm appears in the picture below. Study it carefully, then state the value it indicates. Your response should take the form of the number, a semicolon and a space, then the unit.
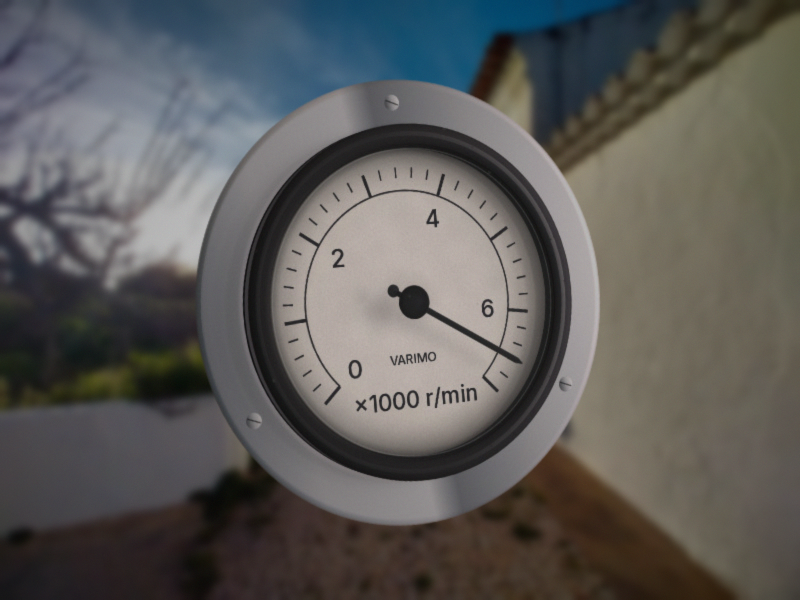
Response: 6600; rpm
